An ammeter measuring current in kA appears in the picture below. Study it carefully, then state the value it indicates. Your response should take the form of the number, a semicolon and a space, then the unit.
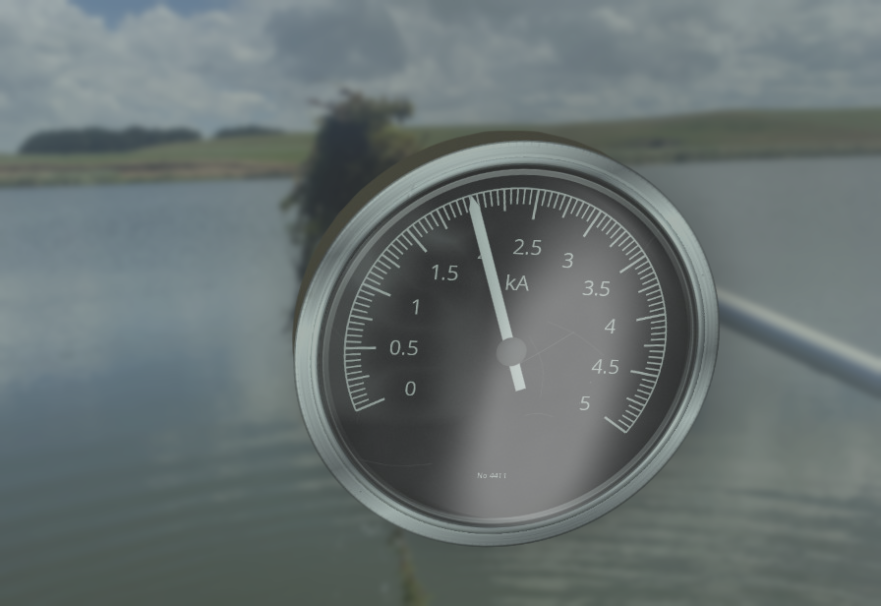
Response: 2; kA
